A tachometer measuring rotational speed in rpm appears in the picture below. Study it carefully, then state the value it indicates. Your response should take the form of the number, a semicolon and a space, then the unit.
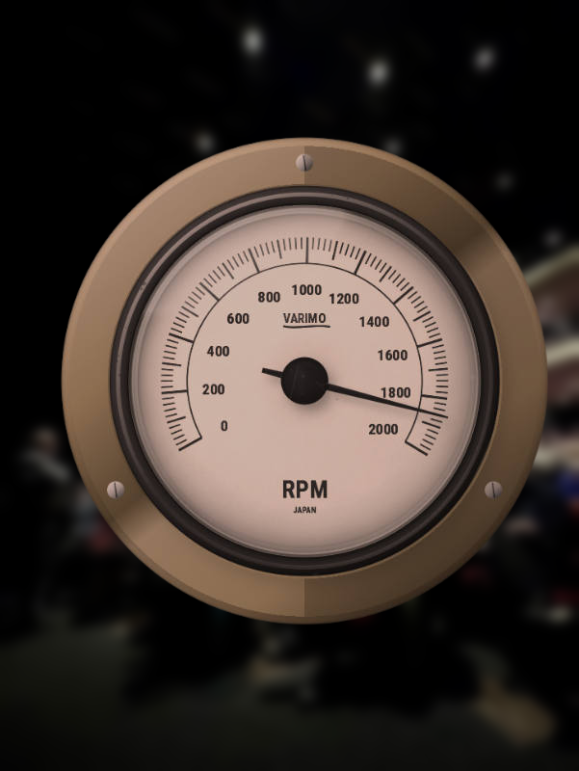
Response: 1860; rpm
